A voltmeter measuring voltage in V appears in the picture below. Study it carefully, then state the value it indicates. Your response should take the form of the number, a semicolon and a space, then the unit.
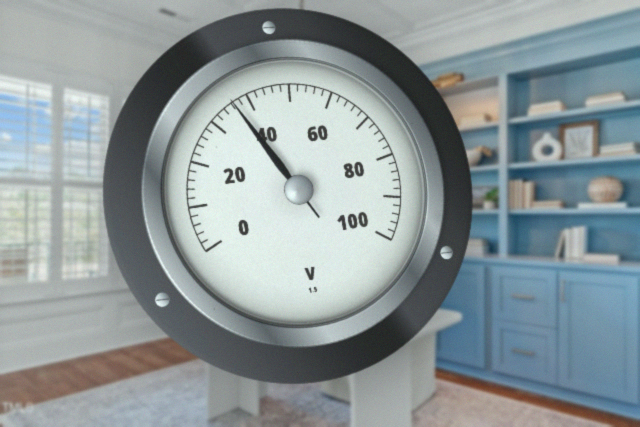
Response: 36; V
